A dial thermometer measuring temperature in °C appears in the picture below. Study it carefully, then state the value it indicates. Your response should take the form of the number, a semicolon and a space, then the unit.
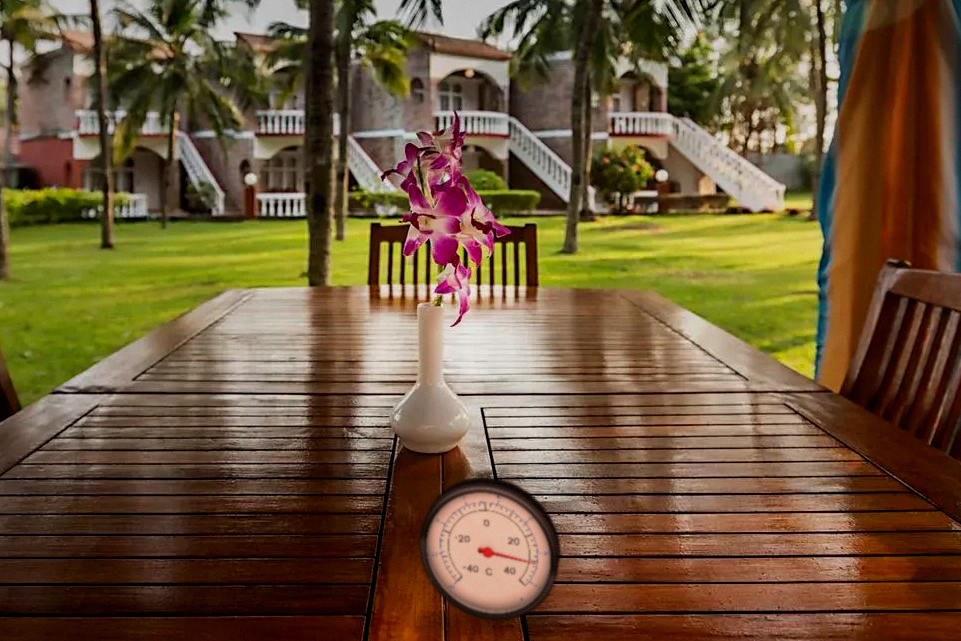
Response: 30; °C
